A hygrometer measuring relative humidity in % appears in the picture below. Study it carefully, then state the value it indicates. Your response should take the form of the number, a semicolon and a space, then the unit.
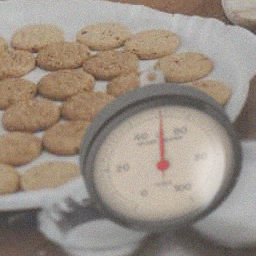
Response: 50; %
